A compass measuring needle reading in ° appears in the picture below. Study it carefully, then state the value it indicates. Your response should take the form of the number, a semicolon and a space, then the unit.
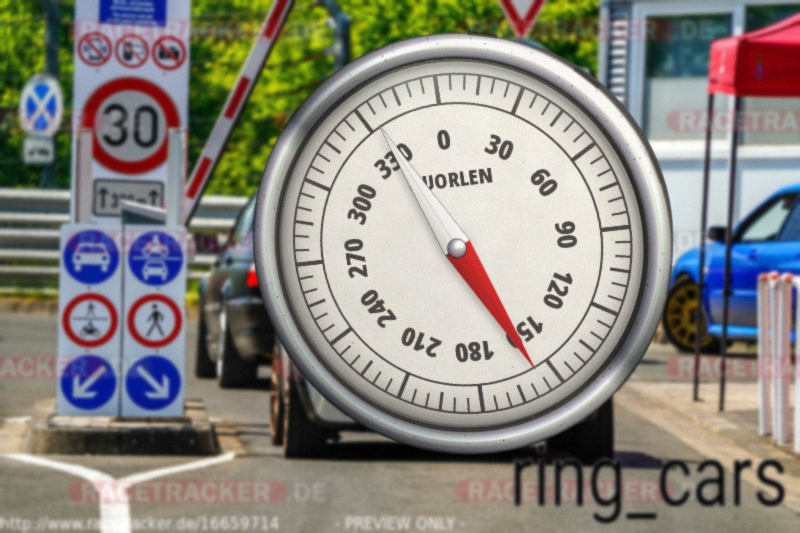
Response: 155; °
